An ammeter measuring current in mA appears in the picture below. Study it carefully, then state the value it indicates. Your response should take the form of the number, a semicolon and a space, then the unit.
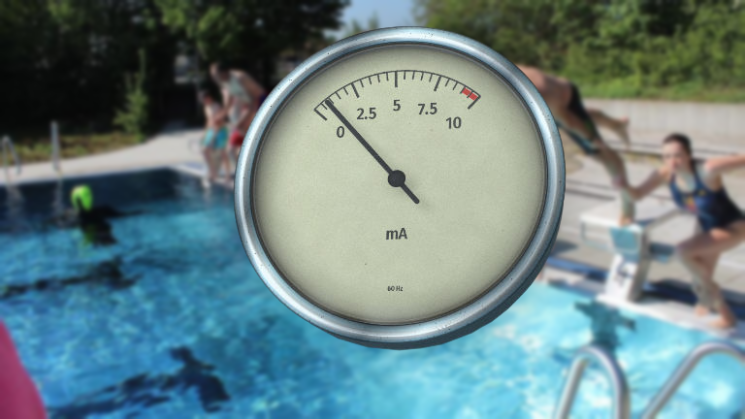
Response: 0.75; mA
